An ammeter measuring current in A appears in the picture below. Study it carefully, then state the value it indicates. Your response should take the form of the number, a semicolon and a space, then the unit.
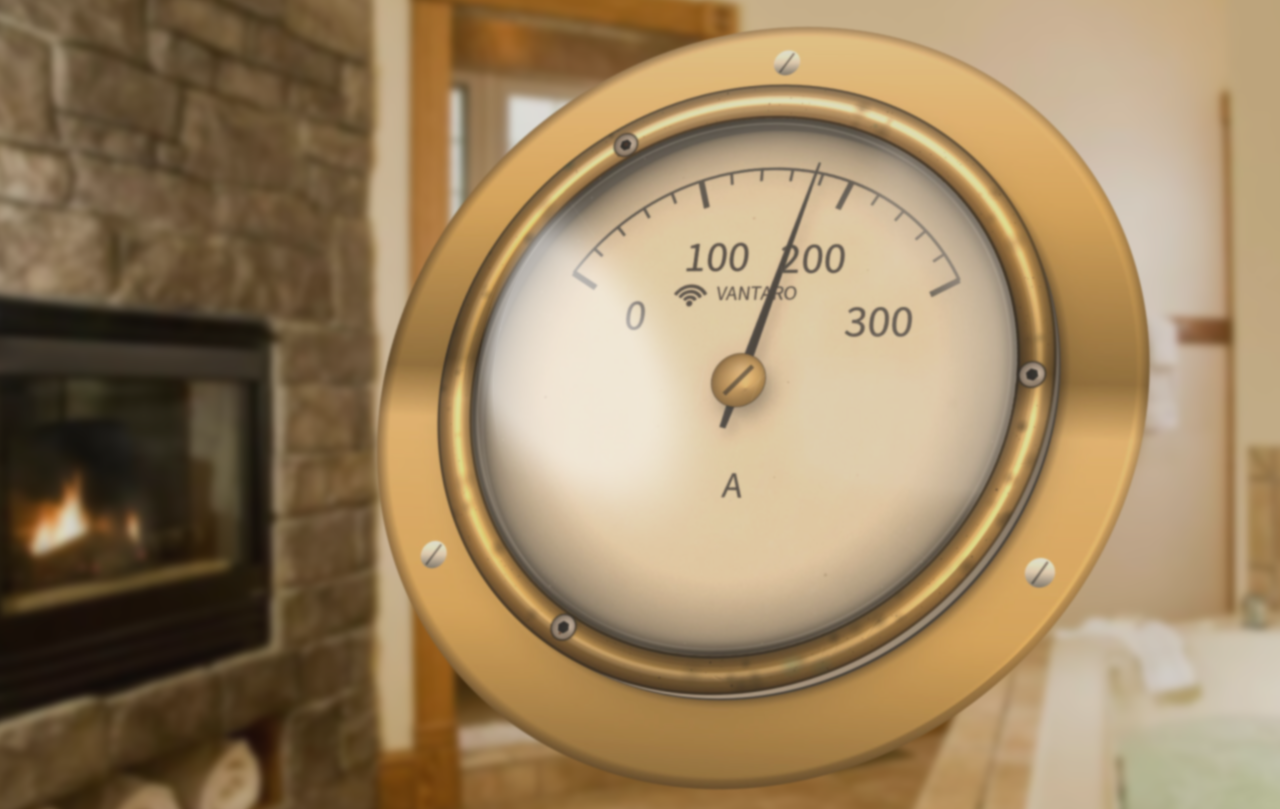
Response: 180; A
